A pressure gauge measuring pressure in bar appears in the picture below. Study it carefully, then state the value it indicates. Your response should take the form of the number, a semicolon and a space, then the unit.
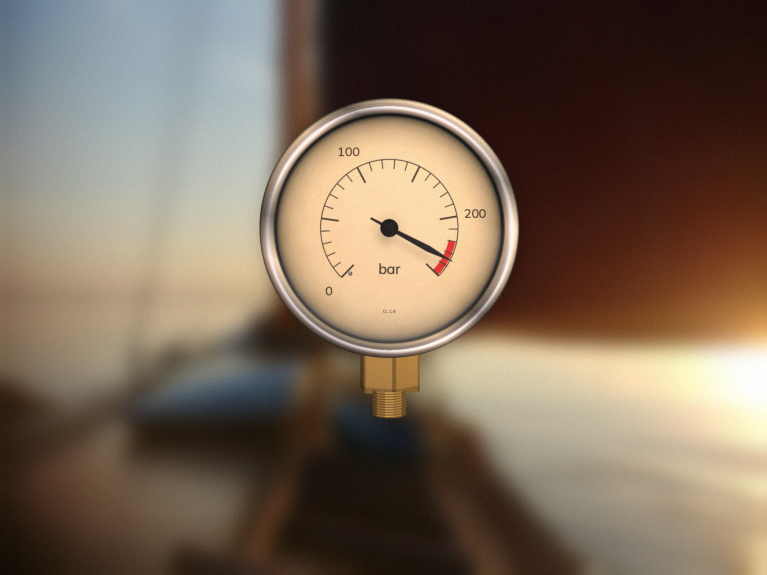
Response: 235; bar
